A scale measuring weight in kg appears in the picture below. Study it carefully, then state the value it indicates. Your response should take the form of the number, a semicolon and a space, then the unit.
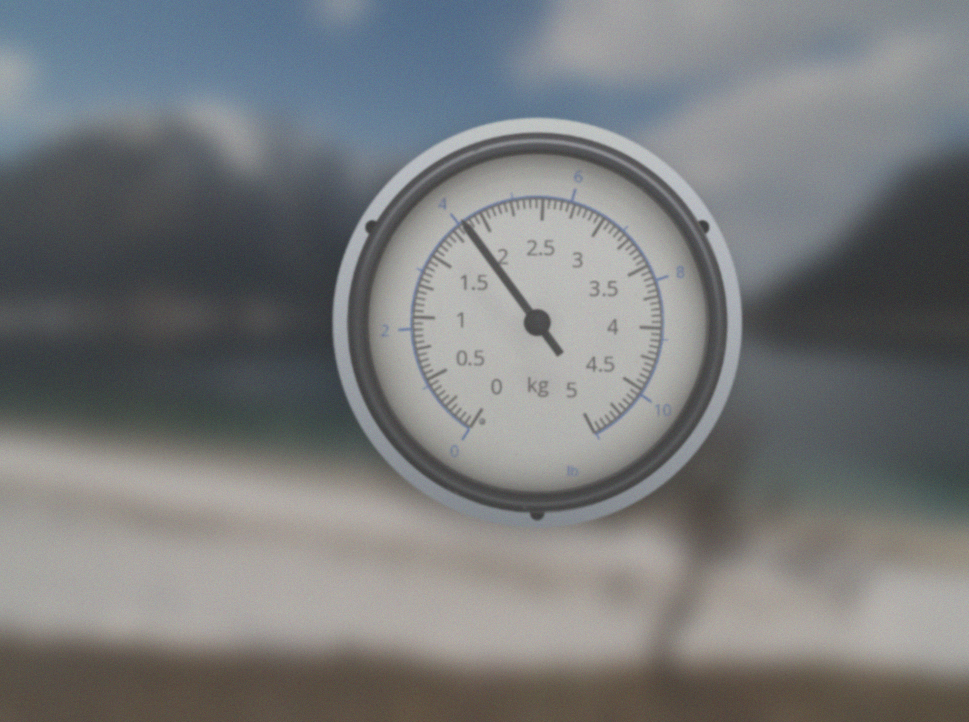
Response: 1.85; kg
